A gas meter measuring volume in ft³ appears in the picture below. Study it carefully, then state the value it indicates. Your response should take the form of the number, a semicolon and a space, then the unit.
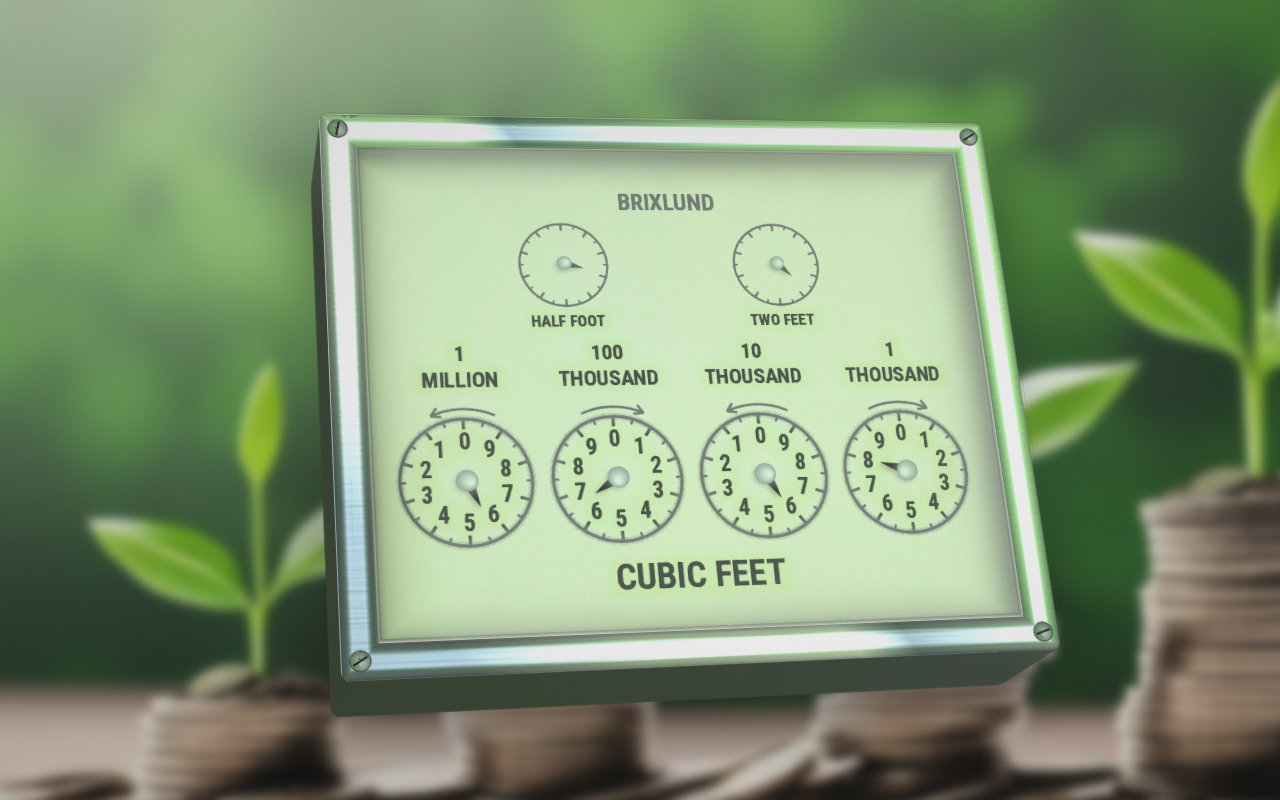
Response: 565800; ft³
